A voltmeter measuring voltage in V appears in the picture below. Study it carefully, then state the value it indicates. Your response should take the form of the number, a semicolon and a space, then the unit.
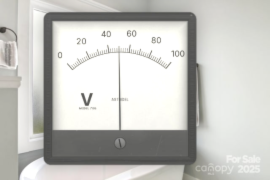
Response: 50; V
